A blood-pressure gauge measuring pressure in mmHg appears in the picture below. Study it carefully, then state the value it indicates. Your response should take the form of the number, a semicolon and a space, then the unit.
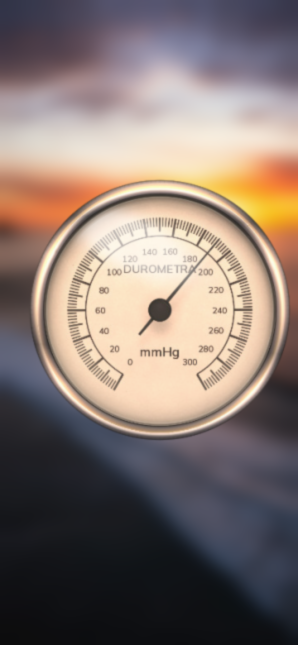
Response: 190; mmHg
